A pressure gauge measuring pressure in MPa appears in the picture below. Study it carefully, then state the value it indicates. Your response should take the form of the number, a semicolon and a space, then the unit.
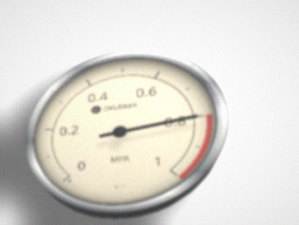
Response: 0.8; MPa
